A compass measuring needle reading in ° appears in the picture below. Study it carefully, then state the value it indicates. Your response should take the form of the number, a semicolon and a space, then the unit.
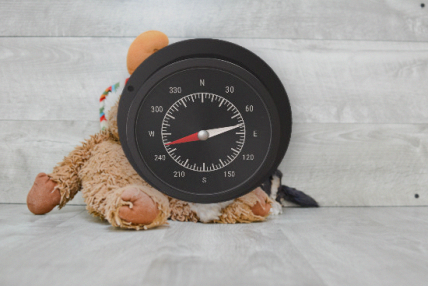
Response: 255; °
